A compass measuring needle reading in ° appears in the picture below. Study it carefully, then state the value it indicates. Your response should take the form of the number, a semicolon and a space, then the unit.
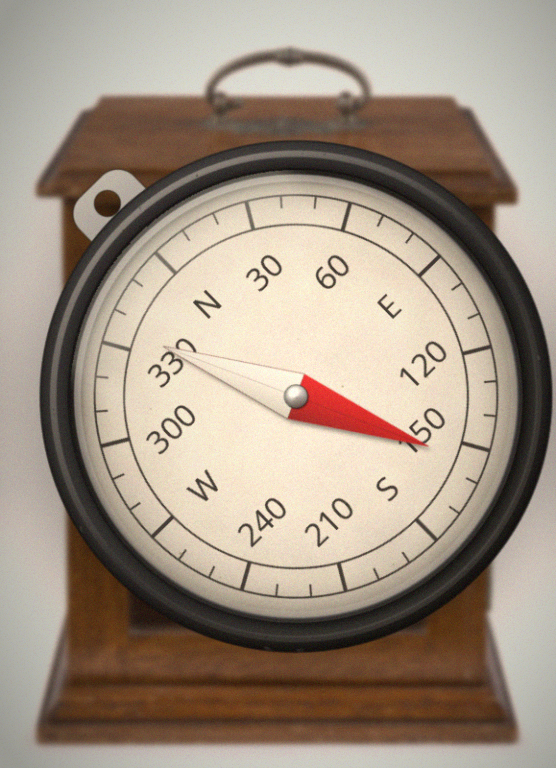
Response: 155; °
